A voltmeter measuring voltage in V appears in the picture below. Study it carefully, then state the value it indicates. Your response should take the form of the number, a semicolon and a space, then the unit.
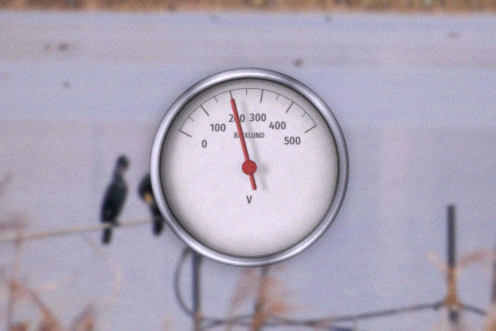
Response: 200; V
